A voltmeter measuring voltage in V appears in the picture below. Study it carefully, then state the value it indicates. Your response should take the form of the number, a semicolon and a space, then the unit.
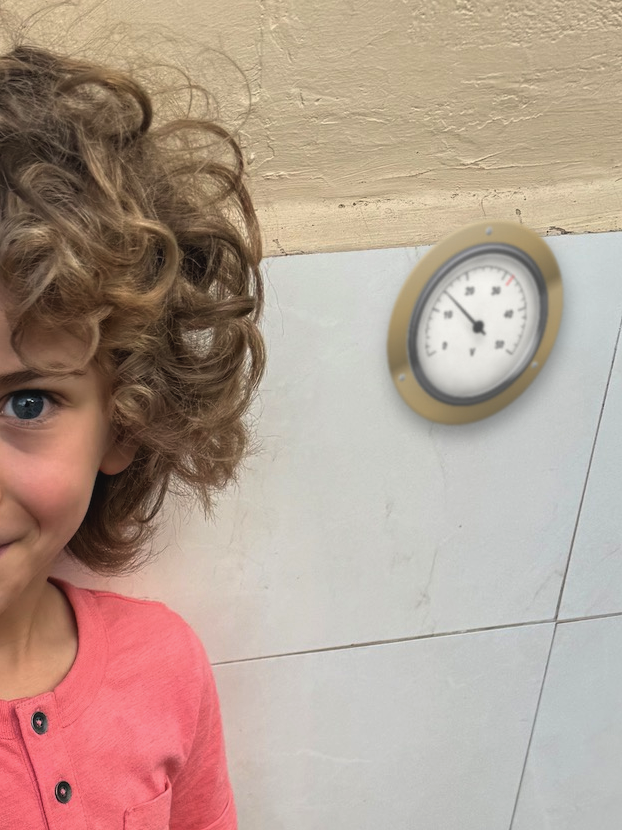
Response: 14; V
